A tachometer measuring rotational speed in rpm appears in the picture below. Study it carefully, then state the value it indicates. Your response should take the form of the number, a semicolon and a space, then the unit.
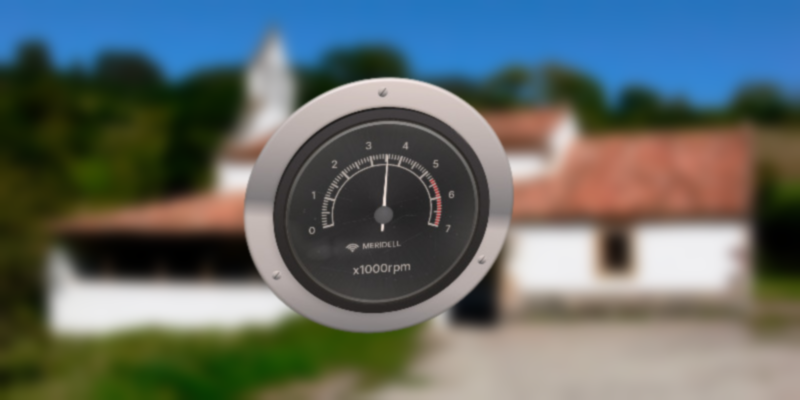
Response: 3500; rpm
